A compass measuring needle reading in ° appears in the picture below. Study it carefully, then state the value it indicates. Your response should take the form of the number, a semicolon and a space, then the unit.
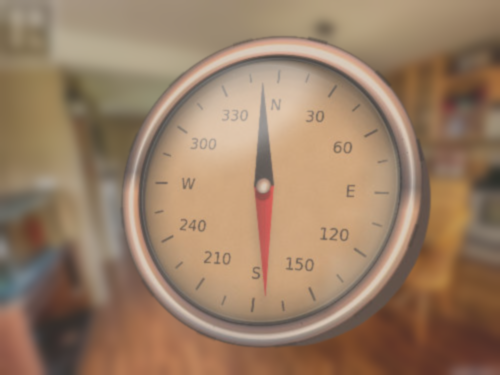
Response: 172.5; °
